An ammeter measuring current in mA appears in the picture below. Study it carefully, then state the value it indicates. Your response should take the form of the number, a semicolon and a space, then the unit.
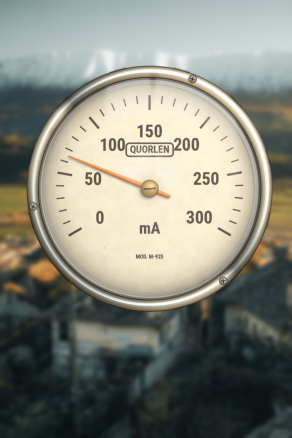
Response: 65; mA
